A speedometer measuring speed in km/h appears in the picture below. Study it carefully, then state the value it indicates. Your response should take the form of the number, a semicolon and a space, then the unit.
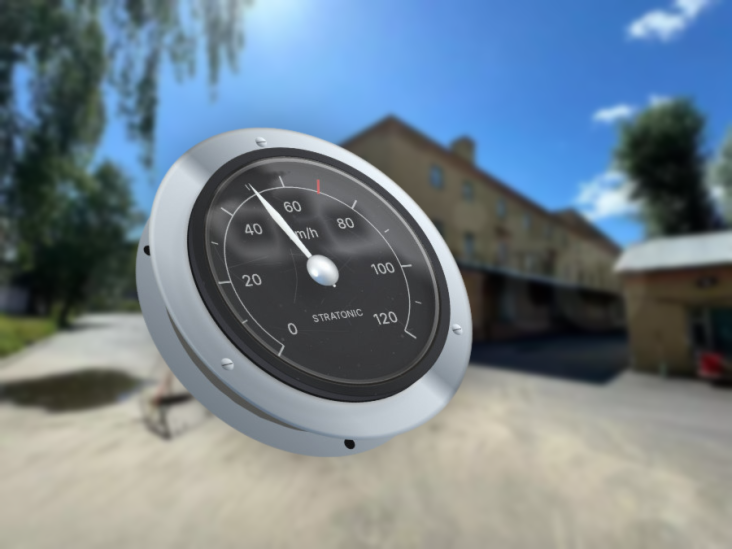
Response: 50; km/h
